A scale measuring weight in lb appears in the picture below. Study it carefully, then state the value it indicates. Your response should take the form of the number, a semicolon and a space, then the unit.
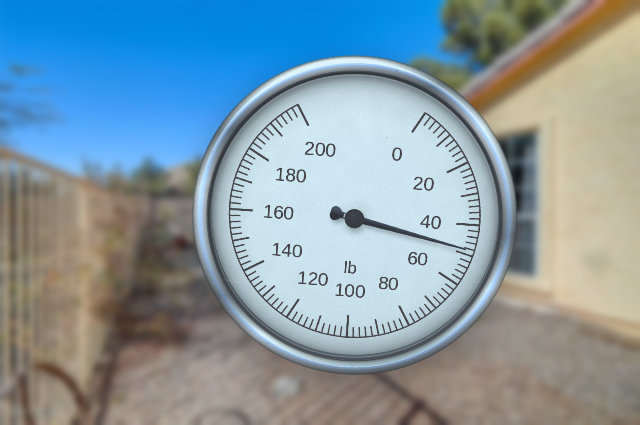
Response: 48; lb
